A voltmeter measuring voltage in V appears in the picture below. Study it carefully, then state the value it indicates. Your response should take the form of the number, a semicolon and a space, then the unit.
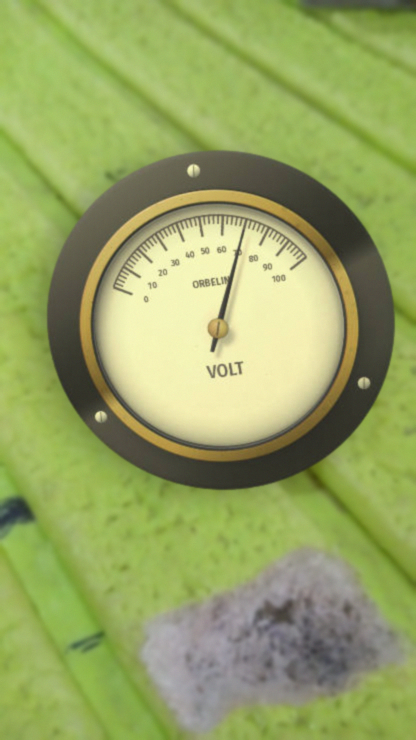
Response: 70; V
